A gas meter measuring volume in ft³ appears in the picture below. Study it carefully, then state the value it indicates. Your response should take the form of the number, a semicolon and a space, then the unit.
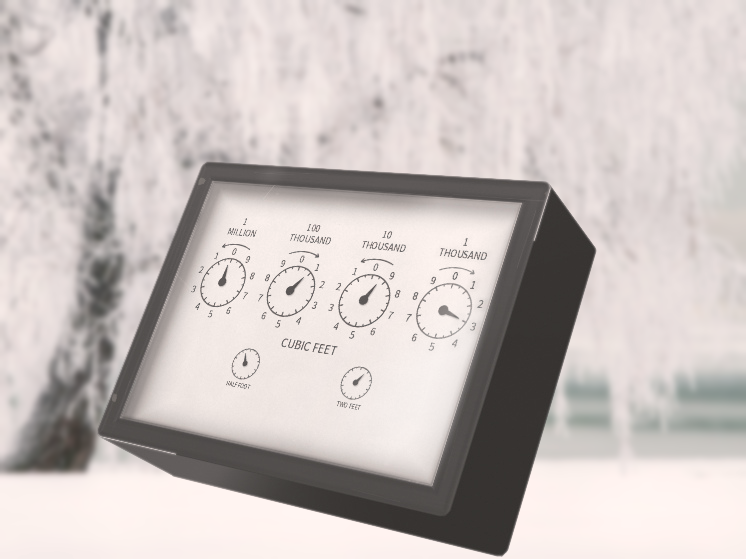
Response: 9300; ft³
